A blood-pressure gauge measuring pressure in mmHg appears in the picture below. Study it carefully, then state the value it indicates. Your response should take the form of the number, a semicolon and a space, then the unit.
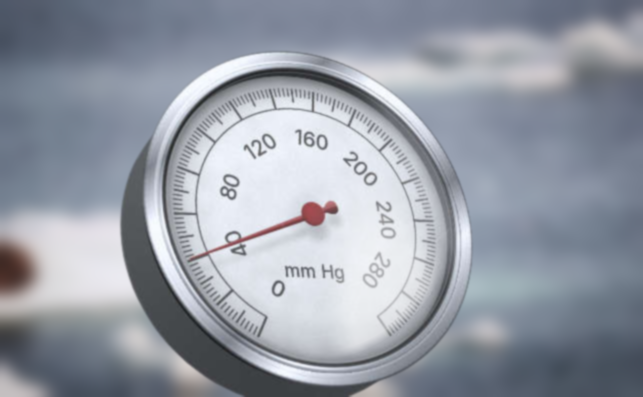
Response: 40; mmHg
